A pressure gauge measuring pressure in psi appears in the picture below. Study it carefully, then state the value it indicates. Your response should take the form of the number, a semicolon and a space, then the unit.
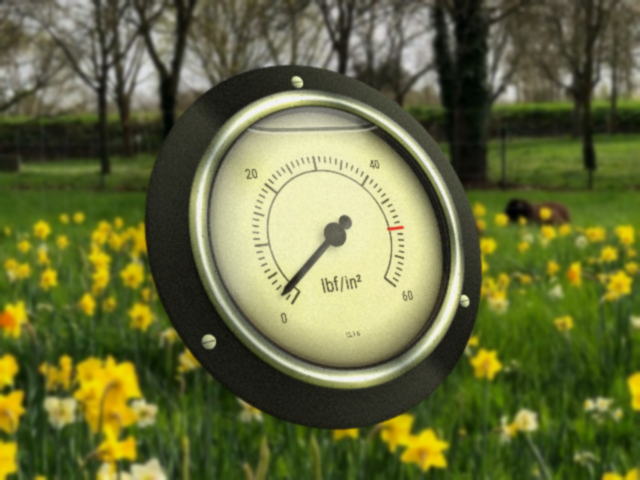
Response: 2; psi
